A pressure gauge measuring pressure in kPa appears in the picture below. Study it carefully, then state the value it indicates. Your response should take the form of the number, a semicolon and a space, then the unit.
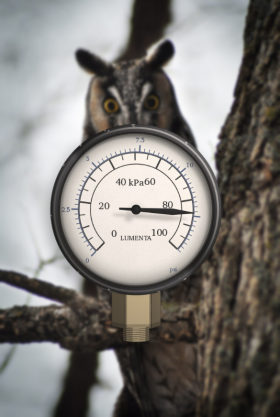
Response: 85; kPa
